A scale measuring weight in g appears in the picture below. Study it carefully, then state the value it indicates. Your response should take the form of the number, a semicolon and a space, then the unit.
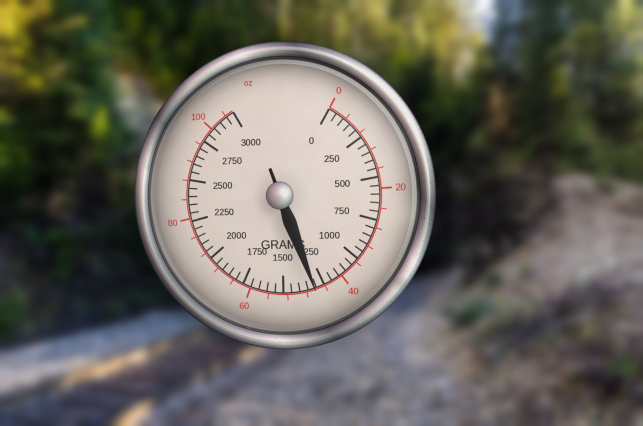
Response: 1300; g
